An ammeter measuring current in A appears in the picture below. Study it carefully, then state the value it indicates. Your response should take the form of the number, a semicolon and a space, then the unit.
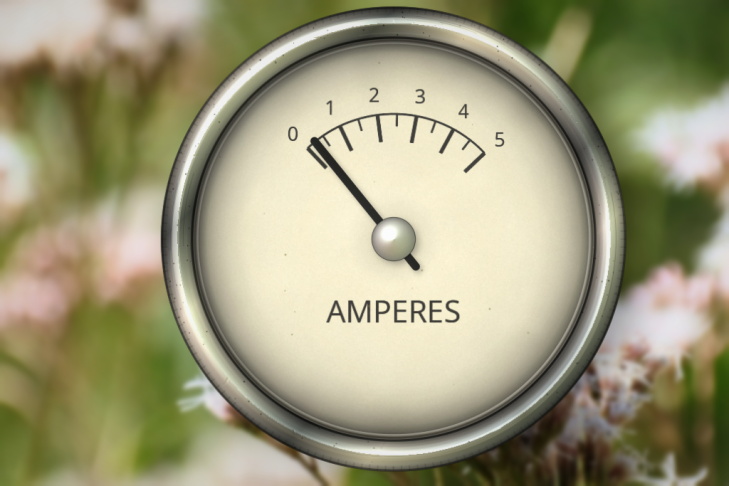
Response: 0.25; A
